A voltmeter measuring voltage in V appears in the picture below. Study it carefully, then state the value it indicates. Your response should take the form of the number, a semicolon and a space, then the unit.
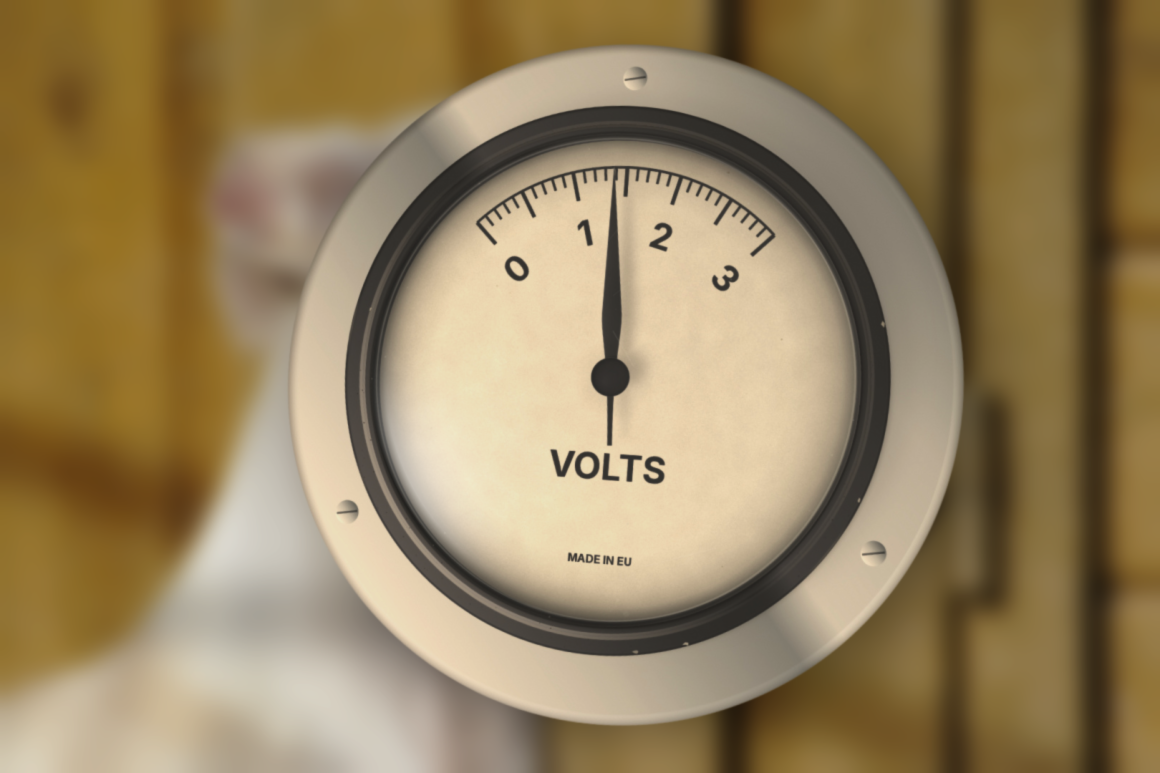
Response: 1.4; V
